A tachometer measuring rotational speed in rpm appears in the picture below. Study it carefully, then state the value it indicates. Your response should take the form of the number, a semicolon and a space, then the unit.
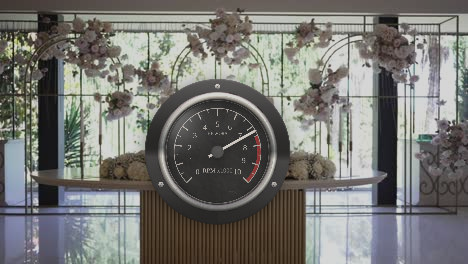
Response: 7250; rpm
